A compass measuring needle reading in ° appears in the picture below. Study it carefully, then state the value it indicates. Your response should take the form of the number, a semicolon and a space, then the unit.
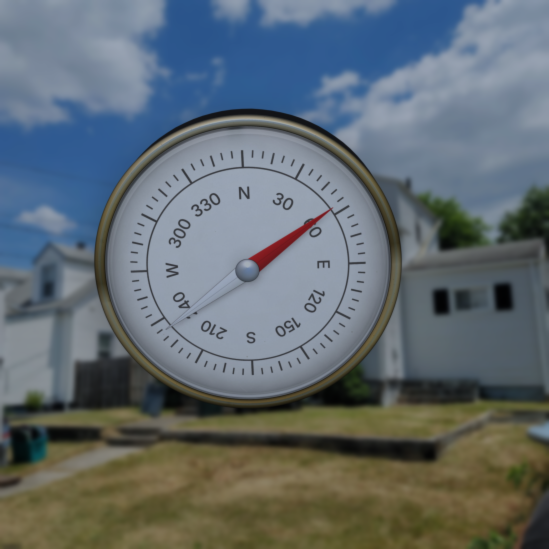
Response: 55; °
